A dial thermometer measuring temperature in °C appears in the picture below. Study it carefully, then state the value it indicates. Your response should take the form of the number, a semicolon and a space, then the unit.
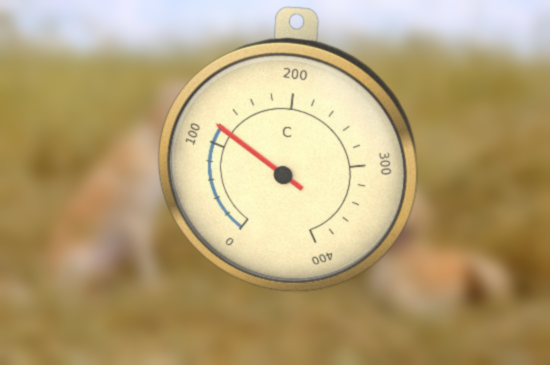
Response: 120; °C
